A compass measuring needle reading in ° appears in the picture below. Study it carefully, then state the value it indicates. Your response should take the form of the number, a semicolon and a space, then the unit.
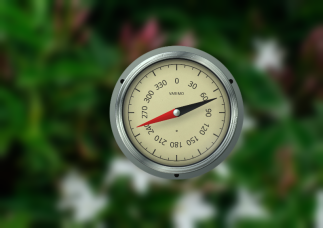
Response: 250; °
